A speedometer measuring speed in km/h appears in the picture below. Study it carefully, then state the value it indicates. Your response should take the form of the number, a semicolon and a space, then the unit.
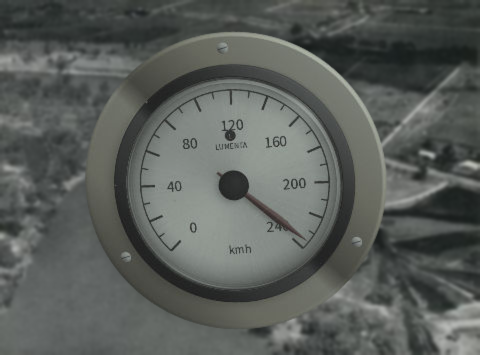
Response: 235; km/h
